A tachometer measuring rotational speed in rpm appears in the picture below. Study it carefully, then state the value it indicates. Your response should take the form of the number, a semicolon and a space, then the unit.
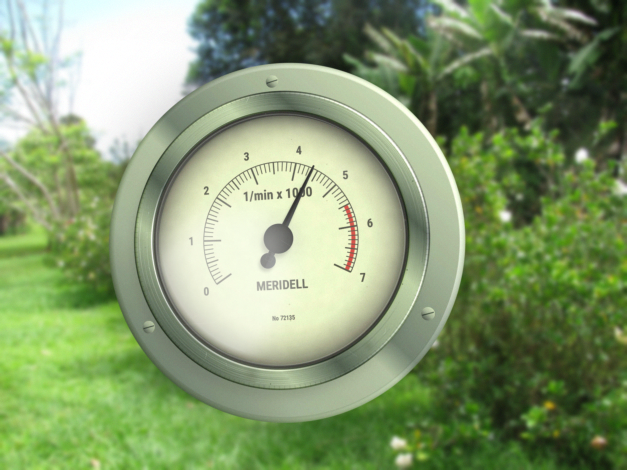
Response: 4400; rpm
